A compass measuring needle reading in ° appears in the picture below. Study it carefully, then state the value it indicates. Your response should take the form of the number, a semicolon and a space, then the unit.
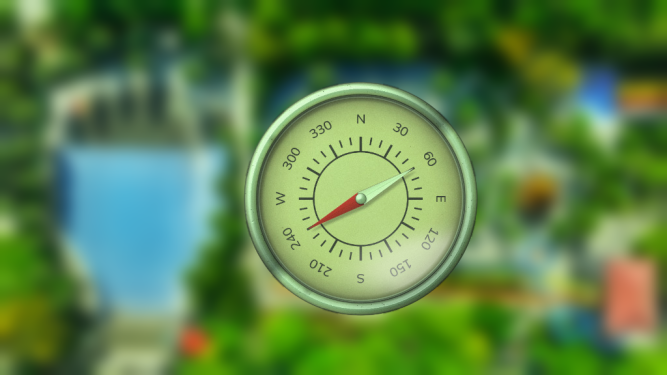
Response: 240; °
